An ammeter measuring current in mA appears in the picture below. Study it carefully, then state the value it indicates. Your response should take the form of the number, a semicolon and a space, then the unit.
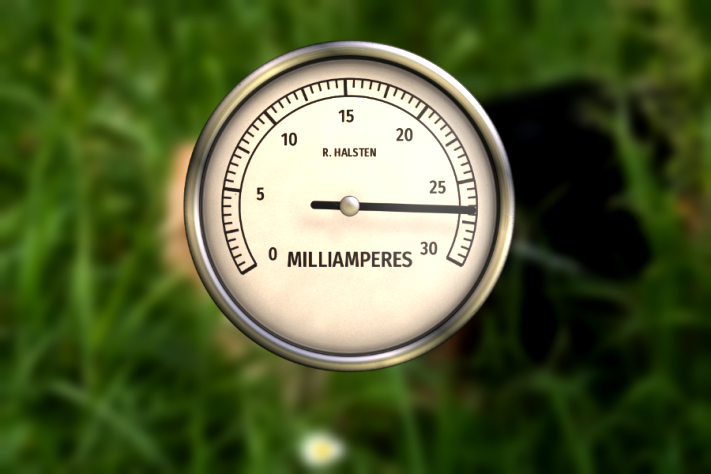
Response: 26.75; mA
